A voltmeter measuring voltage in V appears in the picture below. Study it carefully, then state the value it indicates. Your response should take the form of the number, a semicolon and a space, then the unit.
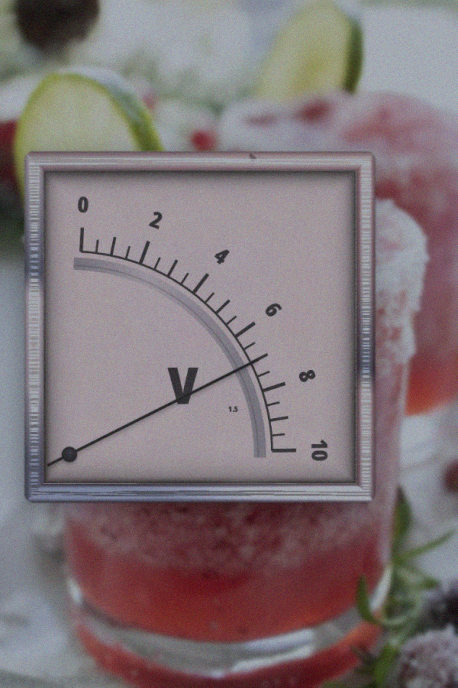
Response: 7; V
